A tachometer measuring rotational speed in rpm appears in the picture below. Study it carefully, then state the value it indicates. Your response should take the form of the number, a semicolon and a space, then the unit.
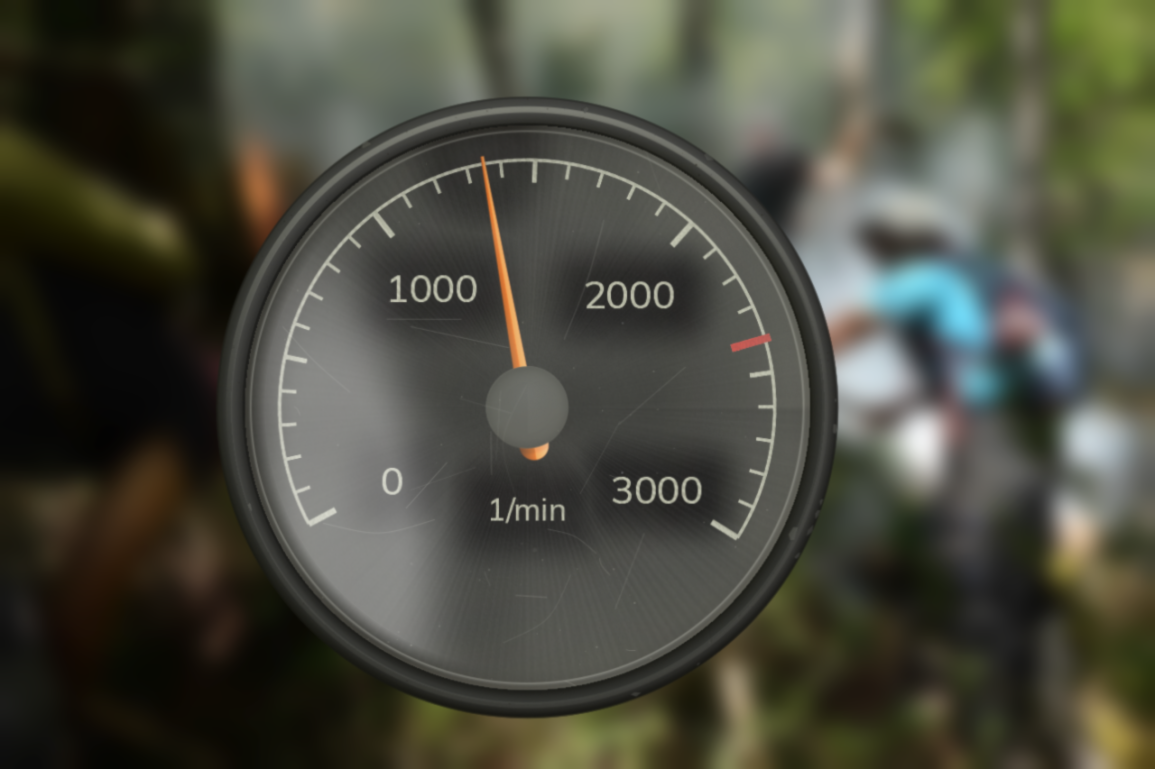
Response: 1350; rpm
